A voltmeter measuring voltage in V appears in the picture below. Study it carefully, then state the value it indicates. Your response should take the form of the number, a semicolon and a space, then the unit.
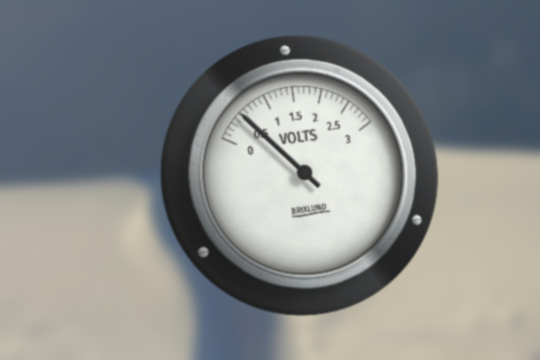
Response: 0.5; V
